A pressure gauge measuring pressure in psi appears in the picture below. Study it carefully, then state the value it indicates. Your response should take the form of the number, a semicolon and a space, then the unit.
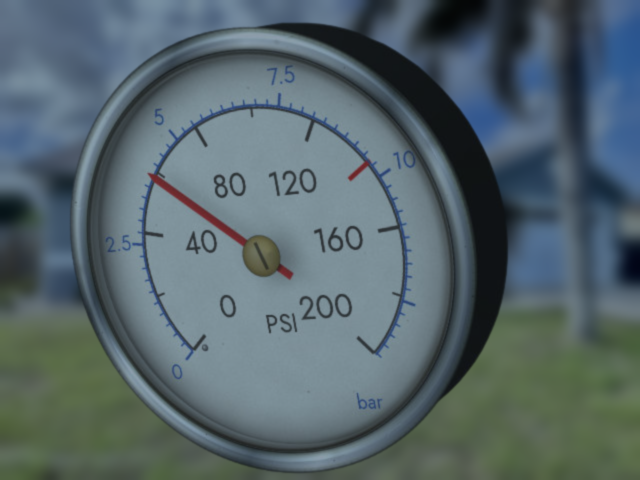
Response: 60; psi
